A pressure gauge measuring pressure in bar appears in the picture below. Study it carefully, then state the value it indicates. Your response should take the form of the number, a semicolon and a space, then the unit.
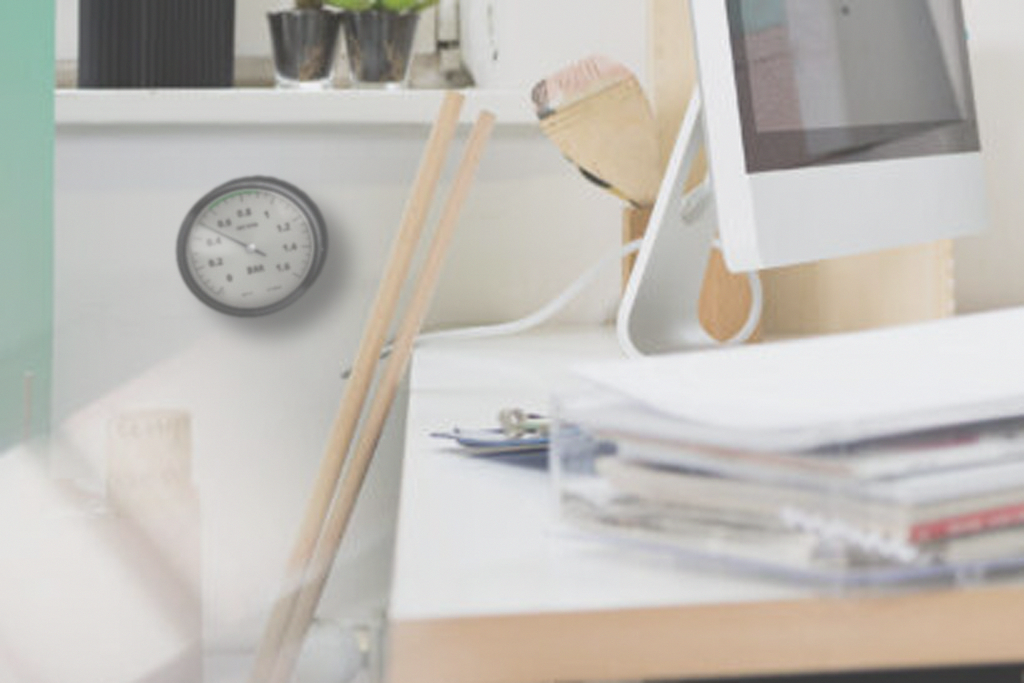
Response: 0.5; bar
